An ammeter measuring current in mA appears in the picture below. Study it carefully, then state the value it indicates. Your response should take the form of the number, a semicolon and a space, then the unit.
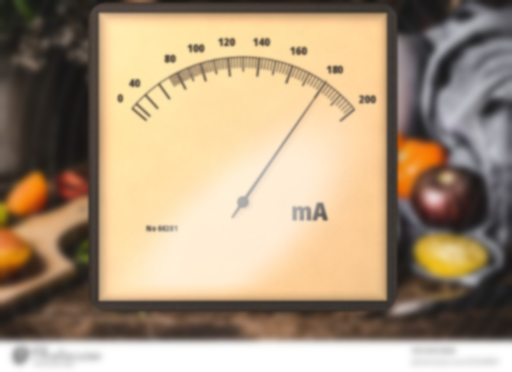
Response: 180; mA
